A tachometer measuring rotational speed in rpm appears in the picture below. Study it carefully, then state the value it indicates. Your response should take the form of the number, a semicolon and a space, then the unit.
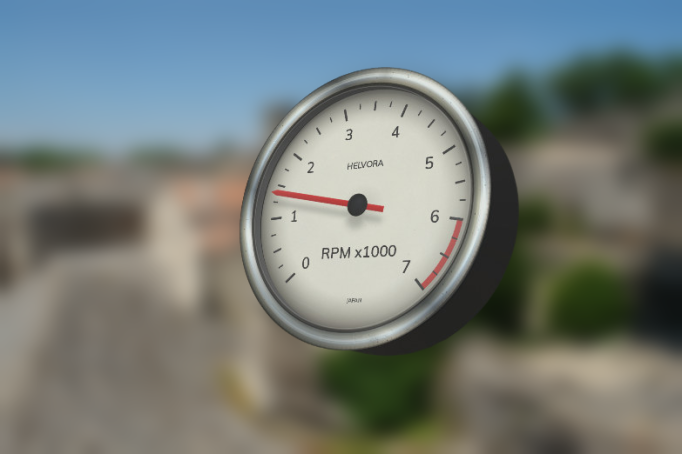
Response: 1375; rpm
